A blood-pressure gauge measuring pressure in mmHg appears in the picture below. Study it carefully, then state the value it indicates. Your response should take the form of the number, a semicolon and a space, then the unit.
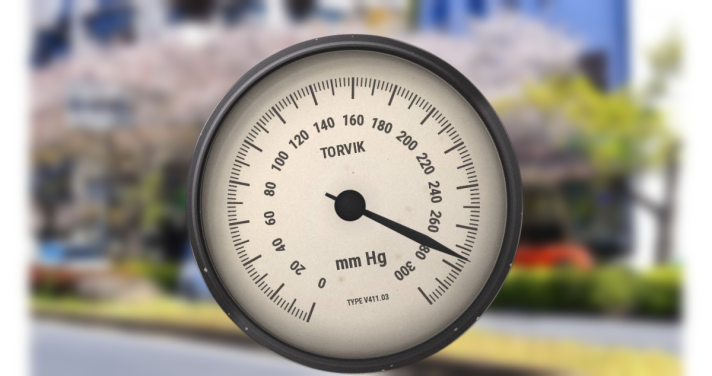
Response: 274; mmHg
